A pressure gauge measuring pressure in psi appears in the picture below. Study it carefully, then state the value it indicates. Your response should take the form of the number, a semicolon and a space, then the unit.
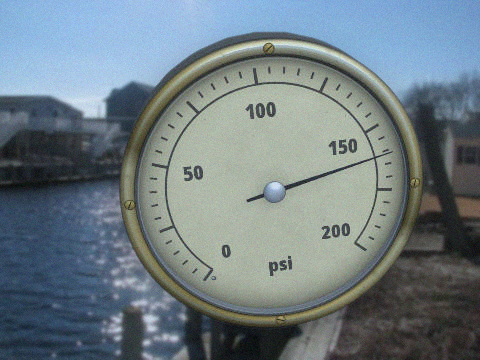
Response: 160; psi
